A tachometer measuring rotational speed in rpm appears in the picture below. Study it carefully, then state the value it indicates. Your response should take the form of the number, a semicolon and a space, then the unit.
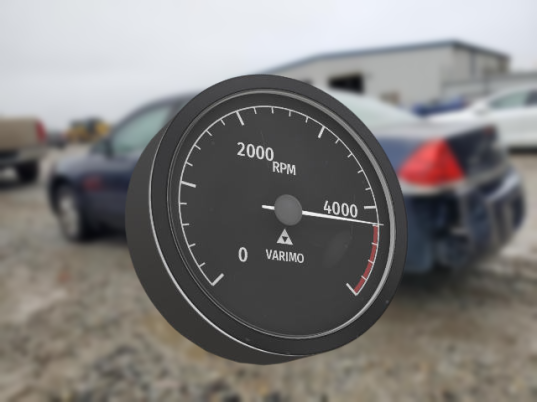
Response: 4200; rpm
